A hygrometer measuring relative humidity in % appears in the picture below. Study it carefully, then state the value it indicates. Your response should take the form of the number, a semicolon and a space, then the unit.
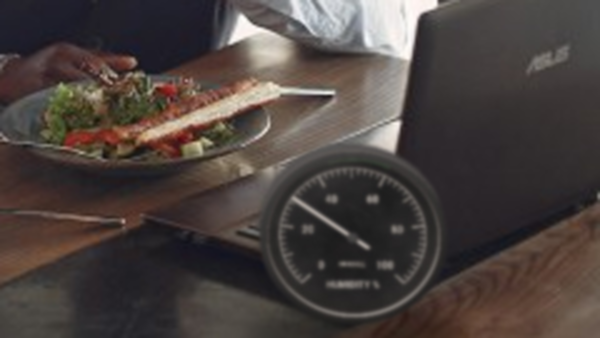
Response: 30; %
